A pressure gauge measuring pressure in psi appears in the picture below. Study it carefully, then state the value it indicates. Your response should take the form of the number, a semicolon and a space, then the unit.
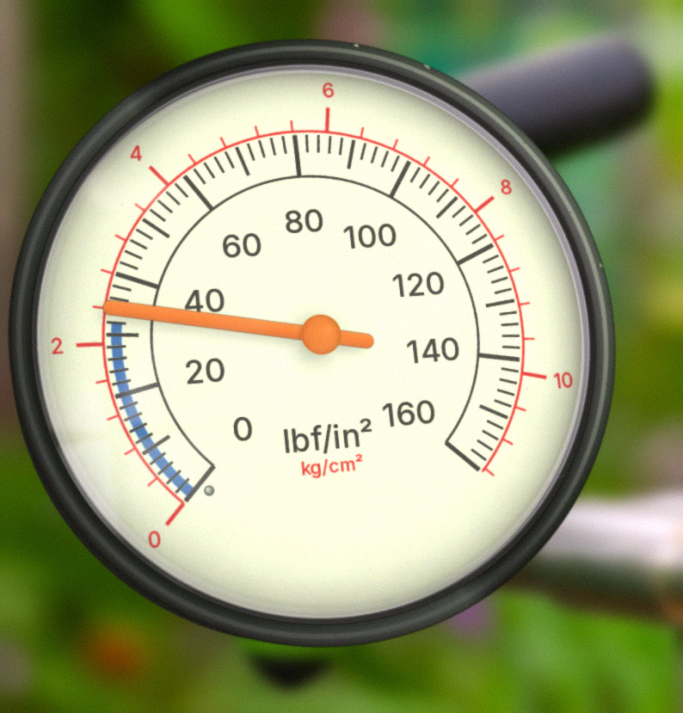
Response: 34; psi
